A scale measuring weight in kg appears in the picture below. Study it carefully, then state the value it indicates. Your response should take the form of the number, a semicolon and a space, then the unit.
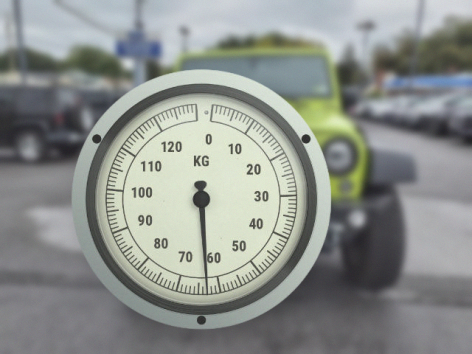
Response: 63; kg
